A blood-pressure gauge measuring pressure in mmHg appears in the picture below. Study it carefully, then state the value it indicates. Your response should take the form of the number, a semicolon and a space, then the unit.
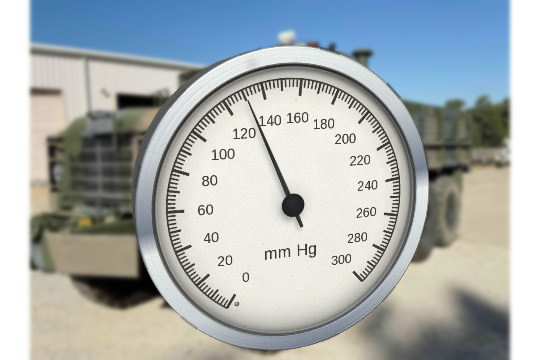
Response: 130; mmHg
